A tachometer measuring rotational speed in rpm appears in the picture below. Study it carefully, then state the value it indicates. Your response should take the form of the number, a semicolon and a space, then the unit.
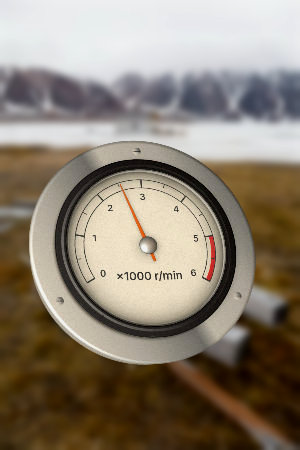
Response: 2500; rpm
